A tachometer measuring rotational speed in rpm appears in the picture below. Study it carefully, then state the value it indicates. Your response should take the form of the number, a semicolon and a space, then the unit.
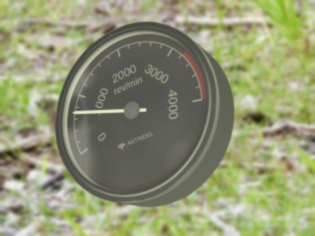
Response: 700; rpm
